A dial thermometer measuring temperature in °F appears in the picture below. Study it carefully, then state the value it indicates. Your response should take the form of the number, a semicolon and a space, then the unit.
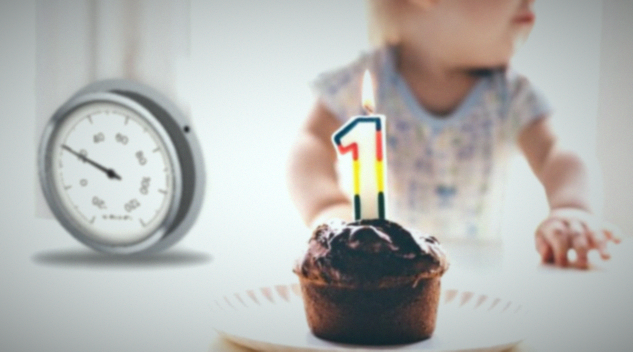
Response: 20; °F
